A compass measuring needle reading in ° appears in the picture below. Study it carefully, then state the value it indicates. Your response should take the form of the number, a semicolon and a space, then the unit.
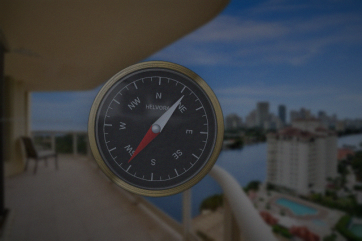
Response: 215; °
